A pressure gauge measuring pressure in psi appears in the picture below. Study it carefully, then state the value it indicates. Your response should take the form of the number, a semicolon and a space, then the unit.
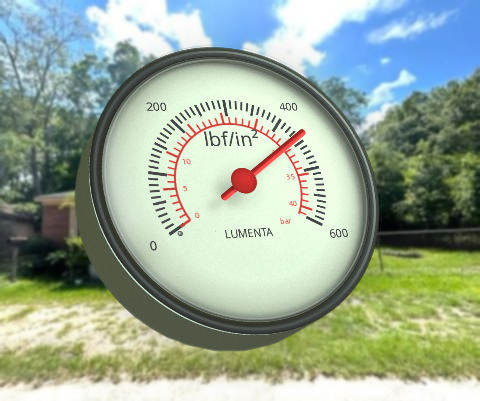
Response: 440; psi
